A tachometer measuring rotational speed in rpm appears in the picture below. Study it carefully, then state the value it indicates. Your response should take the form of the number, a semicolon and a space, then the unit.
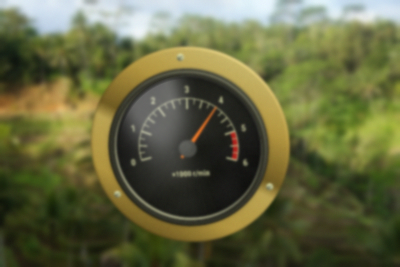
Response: 4000; rpm
